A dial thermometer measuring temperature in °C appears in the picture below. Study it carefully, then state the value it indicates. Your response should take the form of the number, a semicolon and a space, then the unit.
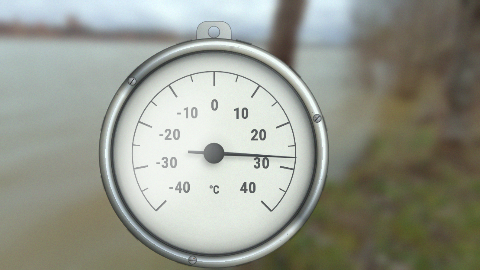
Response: 27.5; °C
